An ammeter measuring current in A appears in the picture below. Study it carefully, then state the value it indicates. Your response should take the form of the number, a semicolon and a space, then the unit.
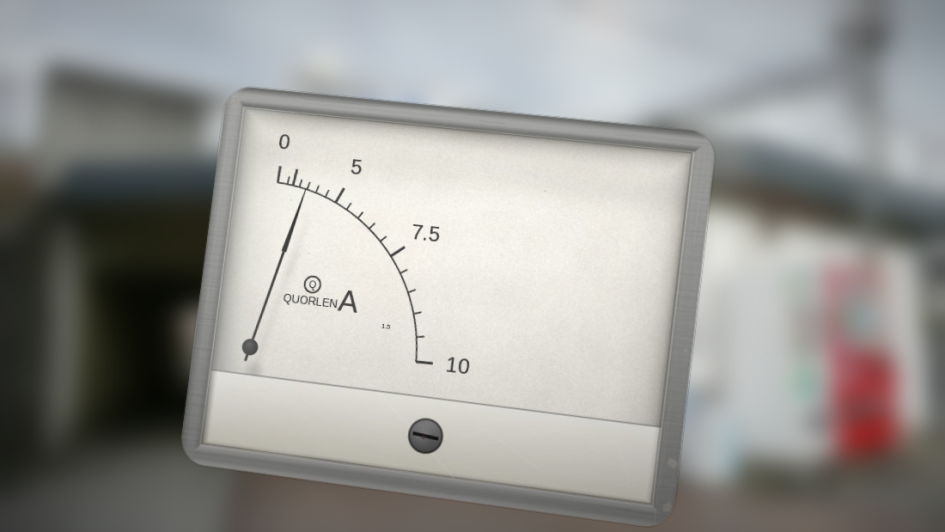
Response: 3.5; A
